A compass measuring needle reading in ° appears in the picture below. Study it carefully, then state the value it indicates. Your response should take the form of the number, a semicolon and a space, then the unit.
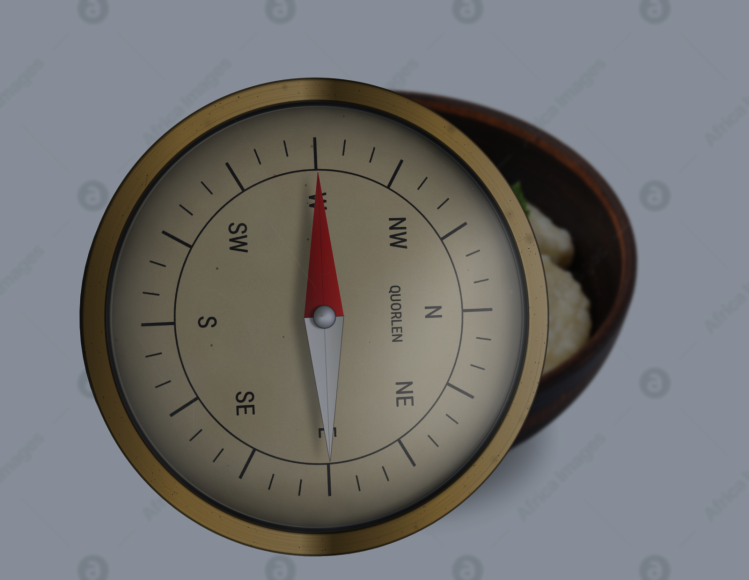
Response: 270; °
